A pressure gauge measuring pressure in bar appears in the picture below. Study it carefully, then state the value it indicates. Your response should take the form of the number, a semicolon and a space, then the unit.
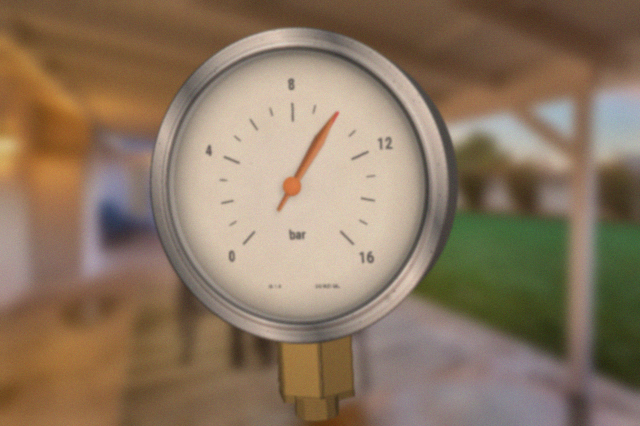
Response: 10; bar
